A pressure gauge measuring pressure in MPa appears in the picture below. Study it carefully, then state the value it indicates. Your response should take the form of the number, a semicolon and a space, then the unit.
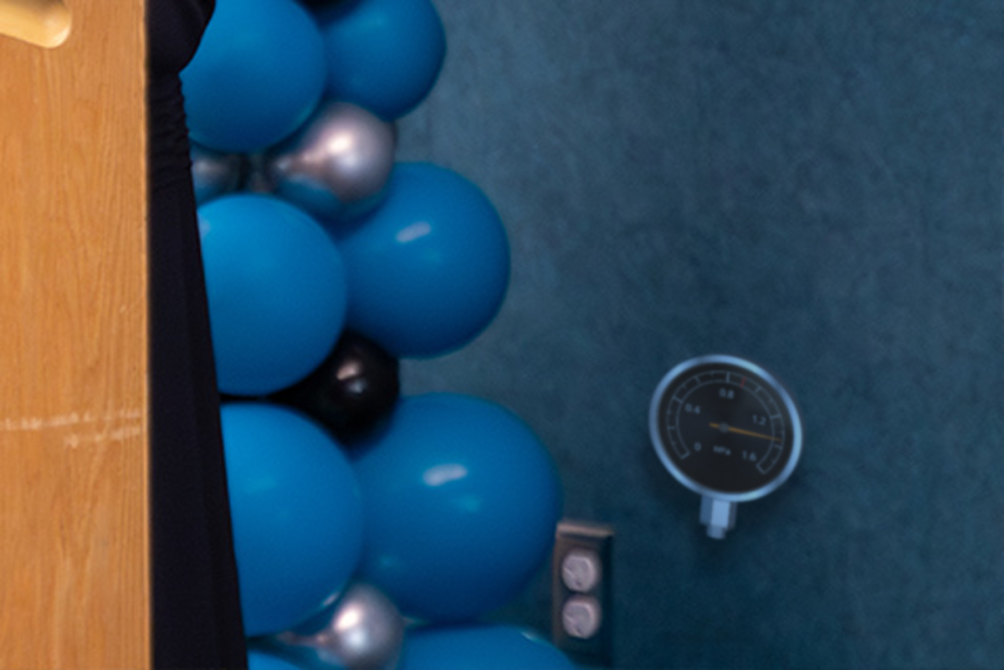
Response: 1.35; MPa
